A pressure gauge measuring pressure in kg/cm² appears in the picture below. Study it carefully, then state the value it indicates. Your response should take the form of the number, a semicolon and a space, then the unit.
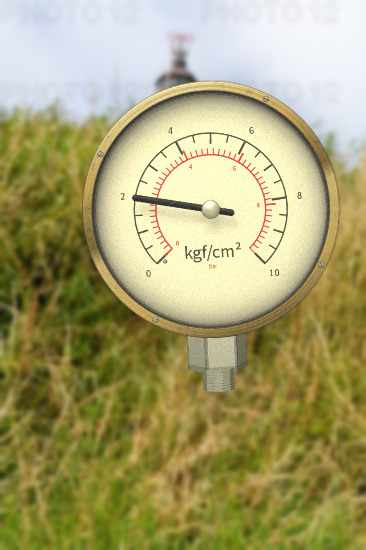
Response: 2; kg/cm²
